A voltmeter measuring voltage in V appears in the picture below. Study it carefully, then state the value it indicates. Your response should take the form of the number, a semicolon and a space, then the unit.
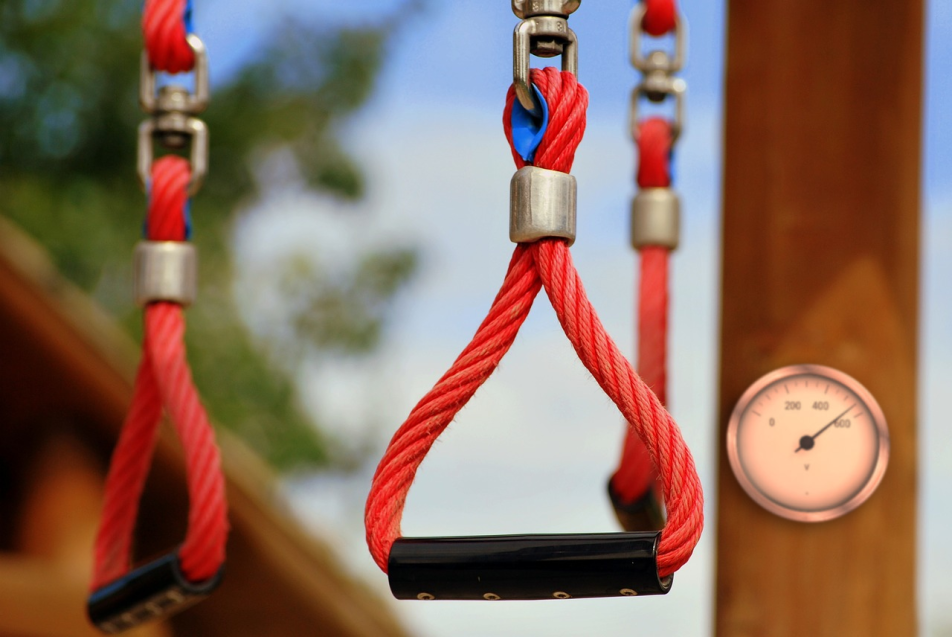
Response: 550; V
